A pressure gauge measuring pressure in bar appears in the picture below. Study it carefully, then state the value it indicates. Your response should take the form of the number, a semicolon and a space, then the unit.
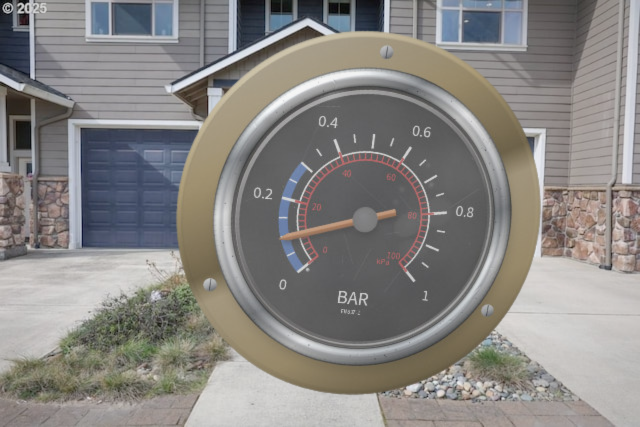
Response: 0.1; bar
